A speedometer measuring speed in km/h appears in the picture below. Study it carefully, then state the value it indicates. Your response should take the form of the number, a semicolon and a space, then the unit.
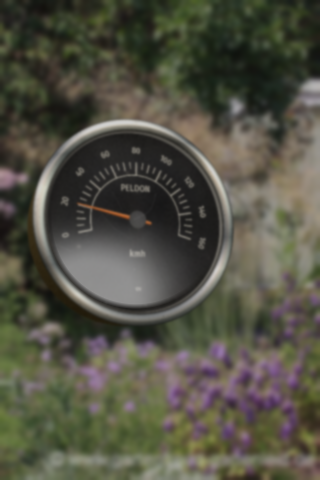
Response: 20; km/h
